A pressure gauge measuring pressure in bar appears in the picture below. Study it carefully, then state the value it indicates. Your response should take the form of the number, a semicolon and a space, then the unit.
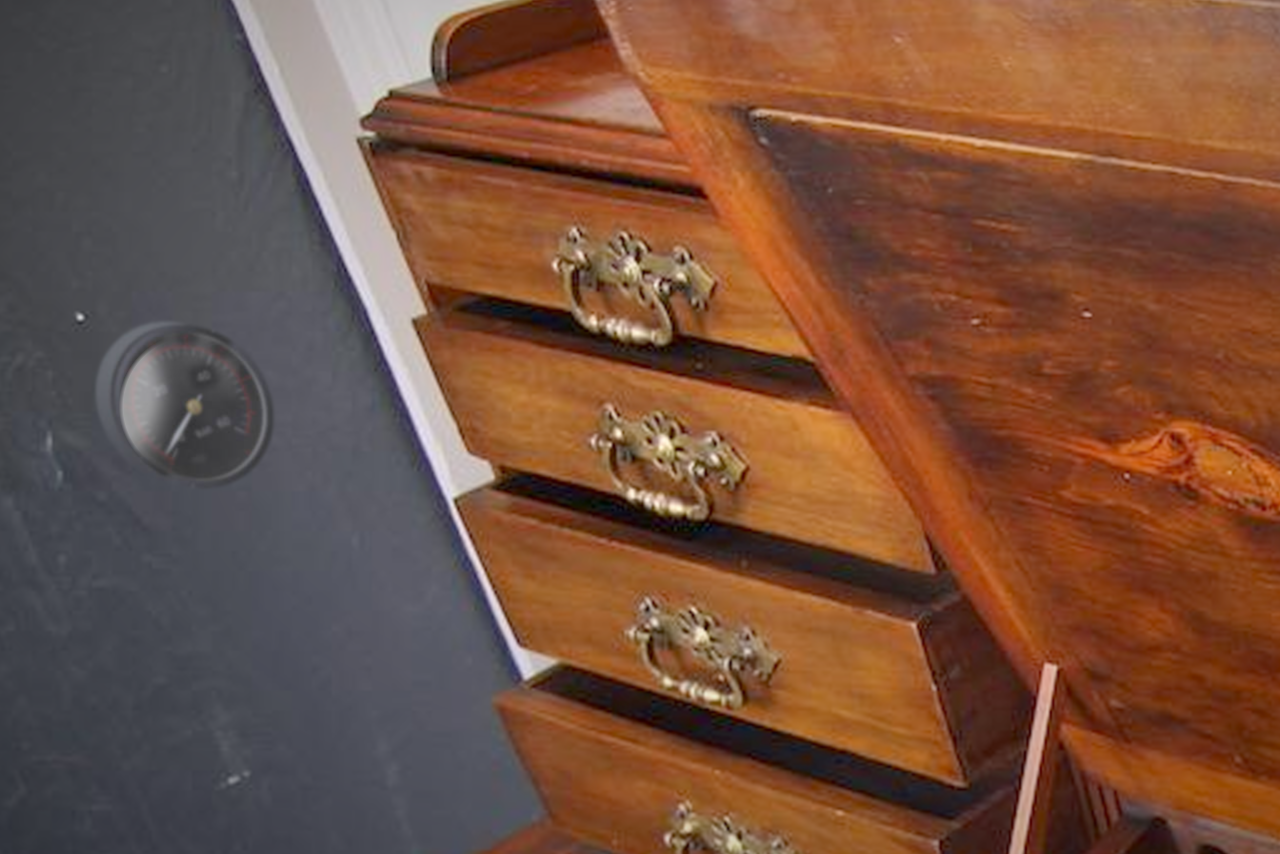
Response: 2; bar
